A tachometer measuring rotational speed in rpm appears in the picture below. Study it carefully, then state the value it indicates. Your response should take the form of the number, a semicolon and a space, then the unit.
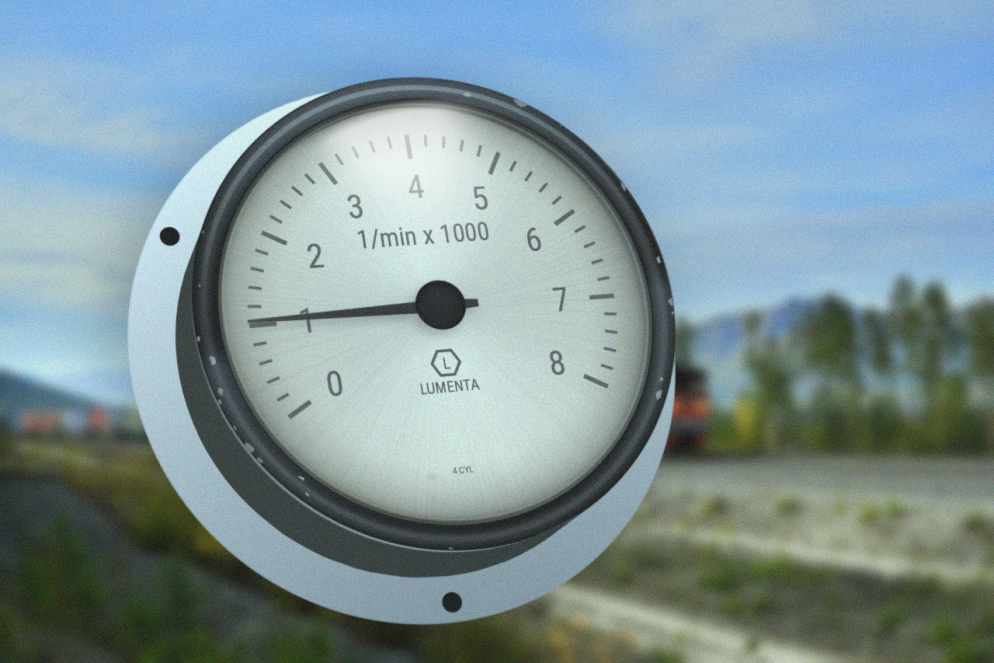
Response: 1000; rpm
